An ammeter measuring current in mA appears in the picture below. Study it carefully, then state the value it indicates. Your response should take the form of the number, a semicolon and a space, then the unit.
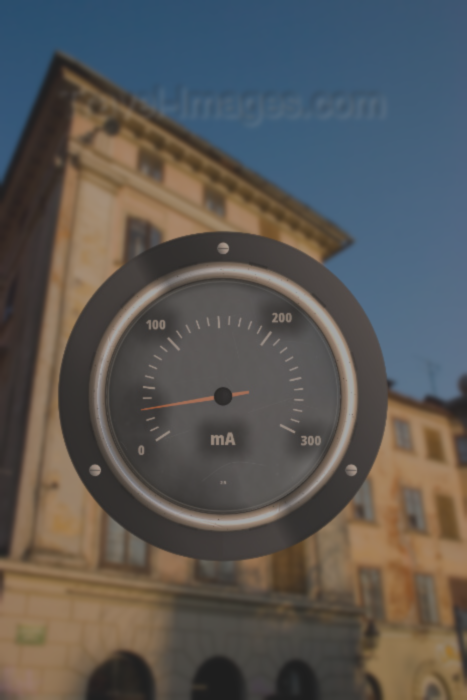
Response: 30; mA
